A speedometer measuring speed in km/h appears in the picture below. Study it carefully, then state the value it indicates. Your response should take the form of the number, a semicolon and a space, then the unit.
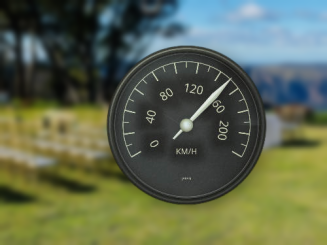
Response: 150; km/h
